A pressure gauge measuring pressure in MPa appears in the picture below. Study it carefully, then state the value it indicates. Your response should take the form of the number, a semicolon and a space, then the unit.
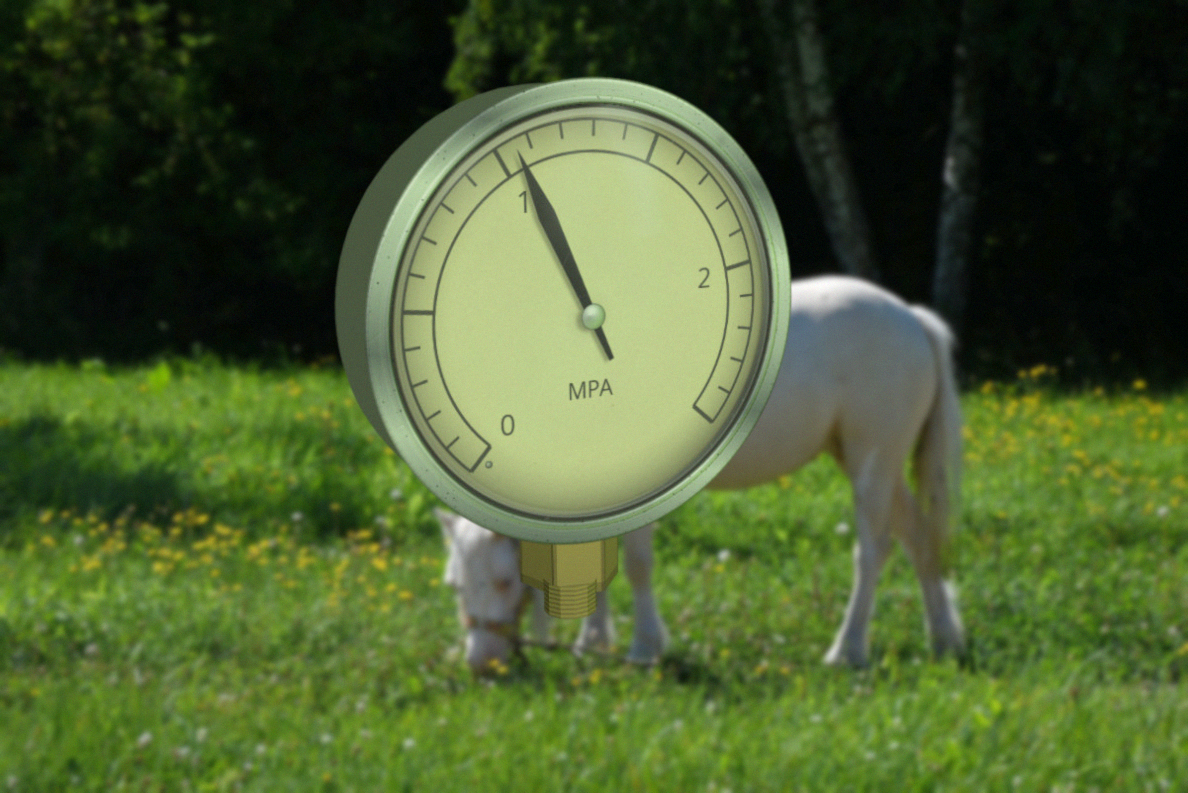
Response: 1.05; MPa
